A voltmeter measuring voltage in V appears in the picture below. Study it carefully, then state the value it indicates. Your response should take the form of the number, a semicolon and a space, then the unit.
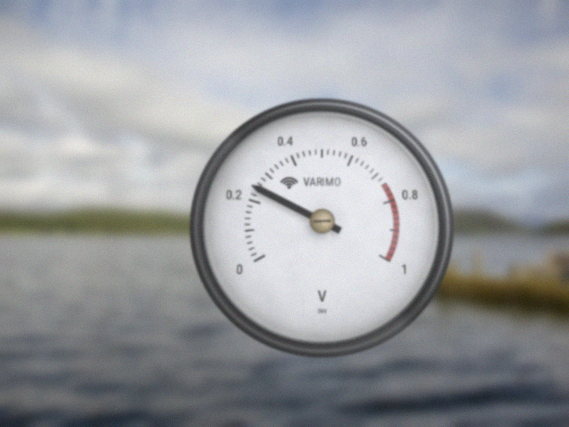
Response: 0.24; V
